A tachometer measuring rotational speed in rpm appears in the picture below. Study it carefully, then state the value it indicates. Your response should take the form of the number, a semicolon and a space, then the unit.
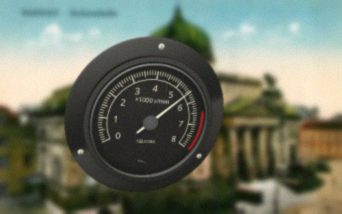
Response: 5500; rpm
